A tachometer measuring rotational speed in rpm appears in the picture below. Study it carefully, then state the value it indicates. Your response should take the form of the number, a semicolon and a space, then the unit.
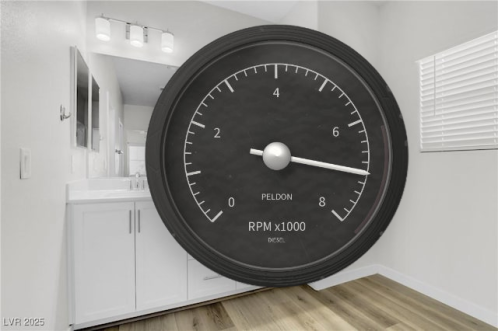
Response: 7000; rpm
